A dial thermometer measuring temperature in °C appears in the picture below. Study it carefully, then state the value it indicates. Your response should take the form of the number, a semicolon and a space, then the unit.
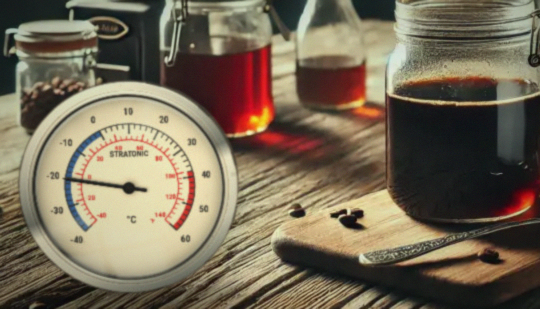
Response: -20; °C
